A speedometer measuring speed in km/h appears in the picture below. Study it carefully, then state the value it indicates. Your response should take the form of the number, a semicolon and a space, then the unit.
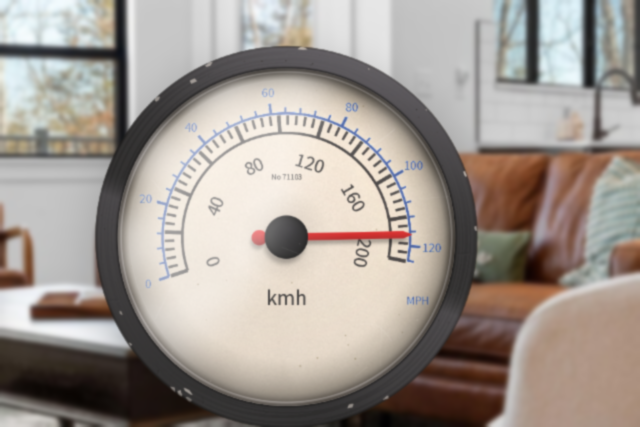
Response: 188; km/h
